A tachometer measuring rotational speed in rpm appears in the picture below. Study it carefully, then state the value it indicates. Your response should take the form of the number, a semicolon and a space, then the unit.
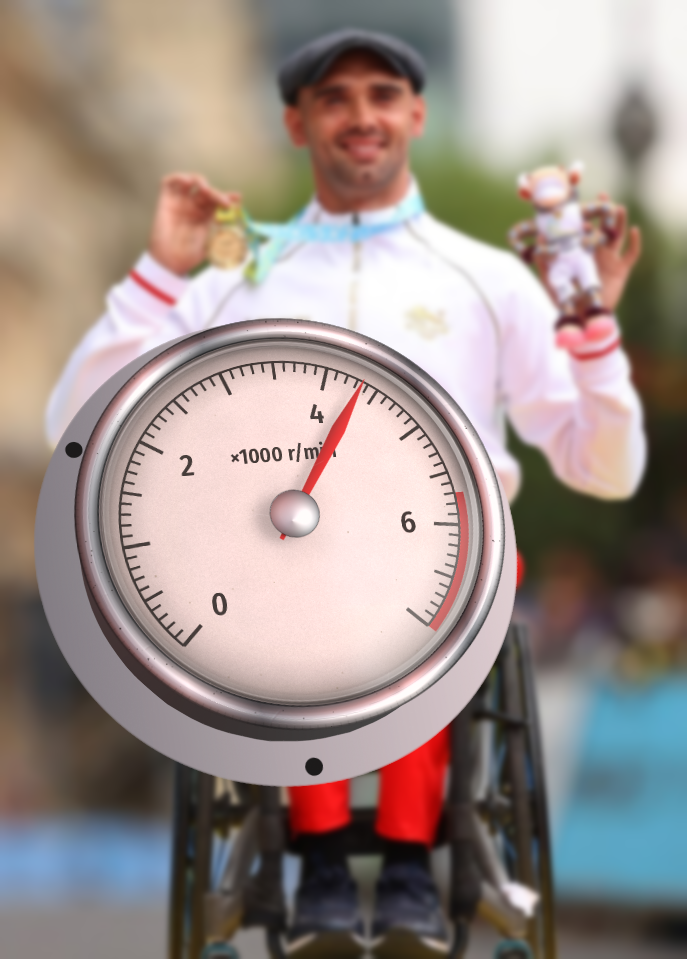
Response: 4350; rpm
